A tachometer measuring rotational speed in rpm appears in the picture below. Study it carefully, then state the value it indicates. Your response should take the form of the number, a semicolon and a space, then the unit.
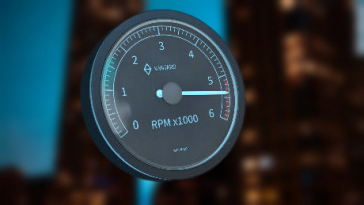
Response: 5400; rpm
